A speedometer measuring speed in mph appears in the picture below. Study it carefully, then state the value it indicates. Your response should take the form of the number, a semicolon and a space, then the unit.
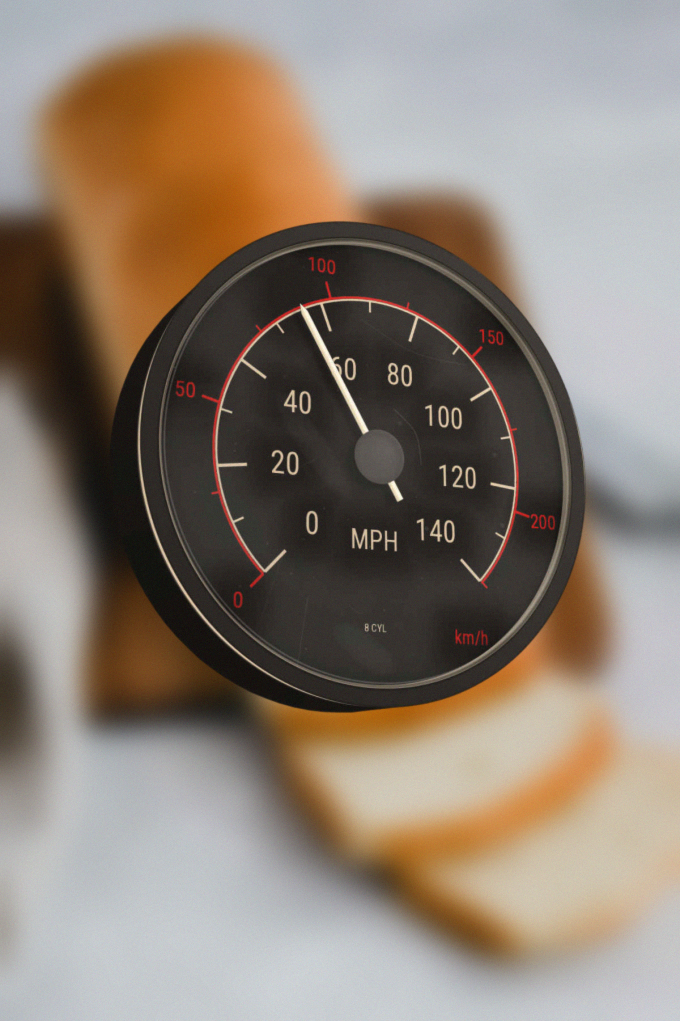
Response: 55; mph
